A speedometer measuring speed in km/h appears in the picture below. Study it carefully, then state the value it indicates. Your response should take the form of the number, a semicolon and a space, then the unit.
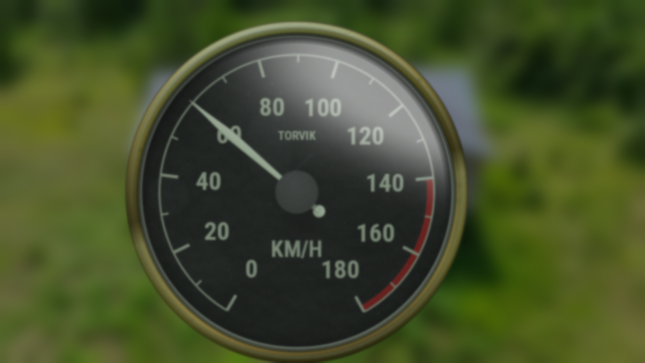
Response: 60; km/h
